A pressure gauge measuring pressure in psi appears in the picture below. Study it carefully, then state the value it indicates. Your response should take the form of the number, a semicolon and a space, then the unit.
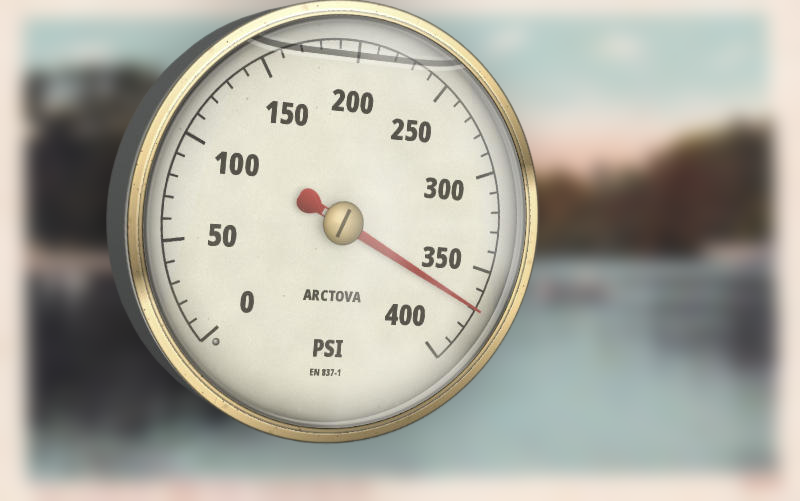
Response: 370; psi
